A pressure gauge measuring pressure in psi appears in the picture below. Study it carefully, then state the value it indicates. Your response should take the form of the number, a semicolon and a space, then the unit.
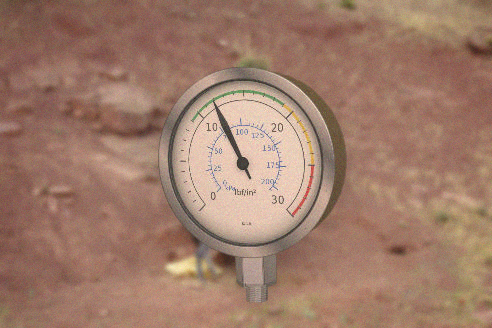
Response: 12; psi
